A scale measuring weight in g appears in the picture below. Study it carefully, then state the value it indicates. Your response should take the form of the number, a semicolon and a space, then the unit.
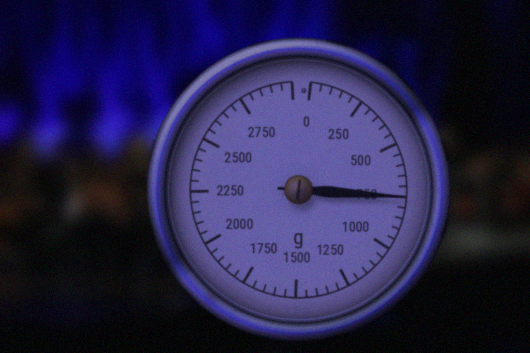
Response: 750; g
